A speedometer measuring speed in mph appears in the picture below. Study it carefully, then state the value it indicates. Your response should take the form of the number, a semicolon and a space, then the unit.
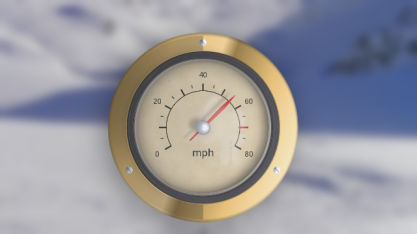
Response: 55; mph
